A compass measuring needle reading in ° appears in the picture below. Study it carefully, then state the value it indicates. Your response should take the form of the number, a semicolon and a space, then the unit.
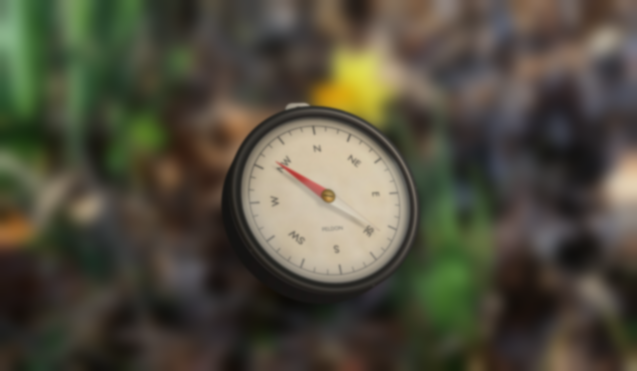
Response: 310; °
